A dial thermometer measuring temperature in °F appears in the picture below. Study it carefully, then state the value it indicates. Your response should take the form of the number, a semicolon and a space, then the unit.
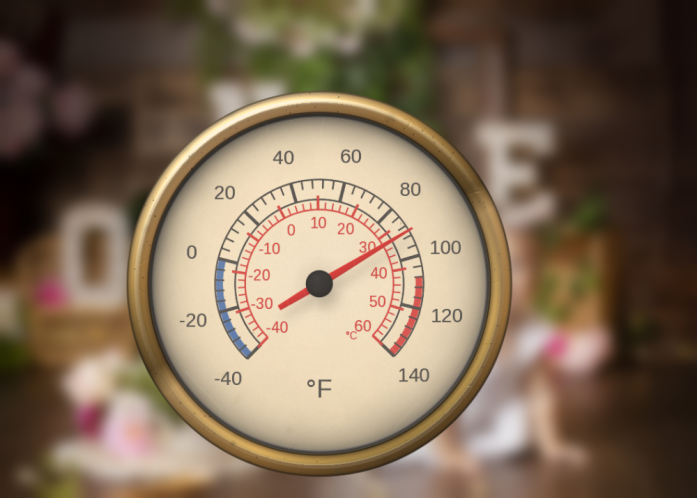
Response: 90; °F
